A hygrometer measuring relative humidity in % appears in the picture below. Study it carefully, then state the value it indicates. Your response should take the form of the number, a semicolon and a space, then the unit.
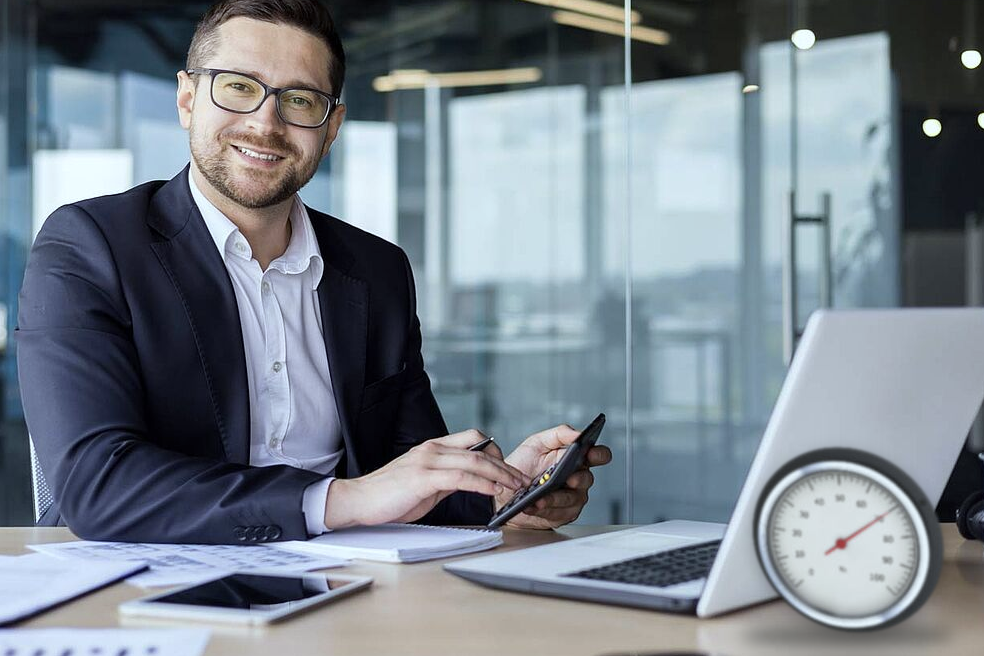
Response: 70; %
